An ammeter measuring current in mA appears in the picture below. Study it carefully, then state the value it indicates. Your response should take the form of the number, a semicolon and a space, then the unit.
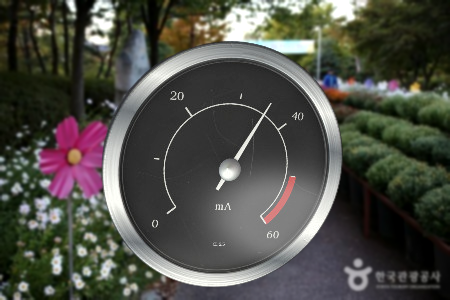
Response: 35; mA
